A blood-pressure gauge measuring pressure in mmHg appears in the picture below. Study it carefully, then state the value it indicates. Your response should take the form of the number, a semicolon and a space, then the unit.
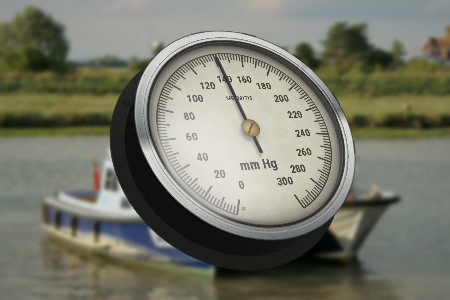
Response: 140; mmHg
